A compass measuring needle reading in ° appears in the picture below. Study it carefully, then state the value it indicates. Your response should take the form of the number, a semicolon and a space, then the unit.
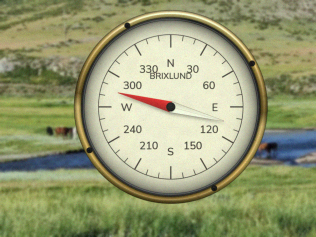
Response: 285; °
